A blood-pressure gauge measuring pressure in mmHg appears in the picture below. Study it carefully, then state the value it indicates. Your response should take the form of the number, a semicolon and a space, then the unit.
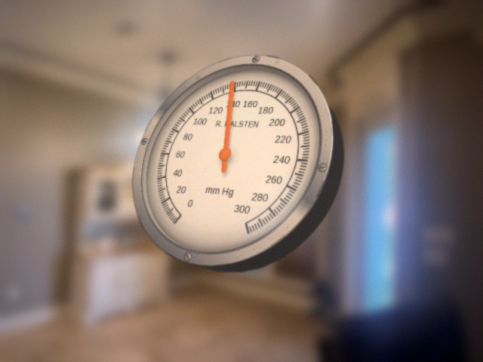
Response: 140; mmHg
